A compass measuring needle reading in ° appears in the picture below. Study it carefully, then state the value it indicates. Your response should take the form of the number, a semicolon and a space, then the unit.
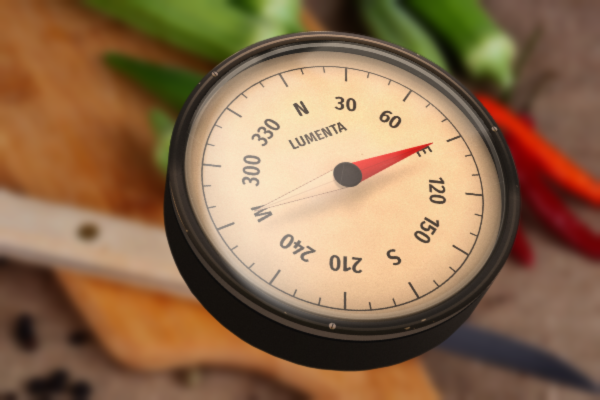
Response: 90; °
